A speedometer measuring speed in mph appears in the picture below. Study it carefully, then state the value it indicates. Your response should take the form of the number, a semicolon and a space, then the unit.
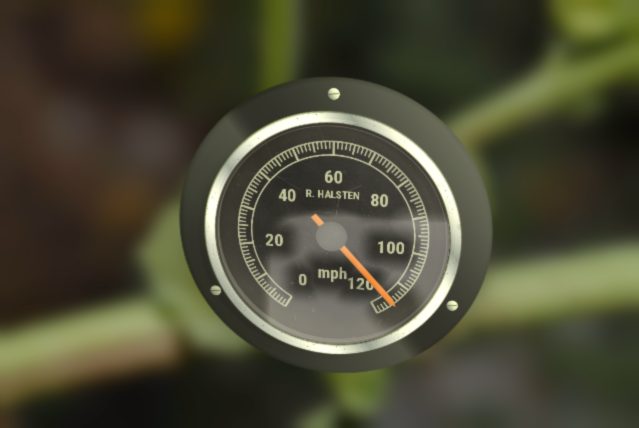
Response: 115; mph
